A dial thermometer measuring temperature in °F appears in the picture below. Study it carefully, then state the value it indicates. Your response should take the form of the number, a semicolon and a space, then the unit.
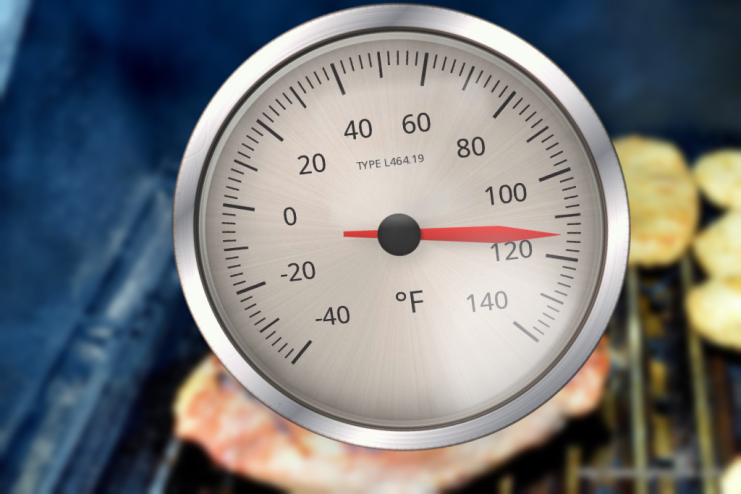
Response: 114; °F
